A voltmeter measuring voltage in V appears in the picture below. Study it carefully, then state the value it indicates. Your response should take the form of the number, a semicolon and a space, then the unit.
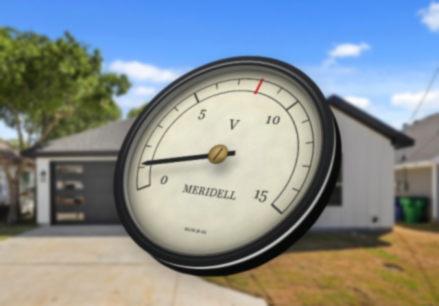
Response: 1; V
